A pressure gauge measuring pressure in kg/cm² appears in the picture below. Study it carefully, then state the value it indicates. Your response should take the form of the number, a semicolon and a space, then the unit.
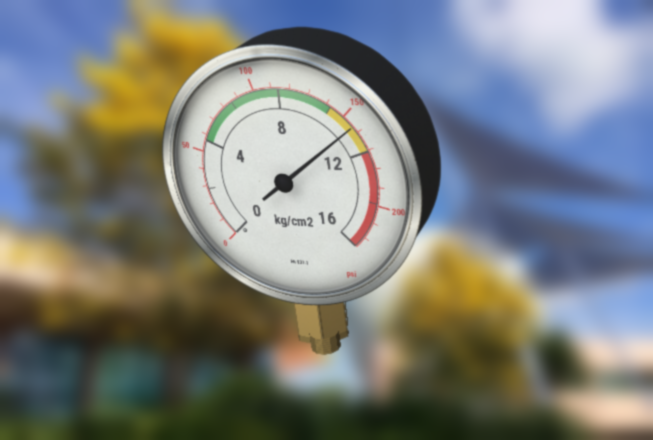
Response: 11; kg/cm²
